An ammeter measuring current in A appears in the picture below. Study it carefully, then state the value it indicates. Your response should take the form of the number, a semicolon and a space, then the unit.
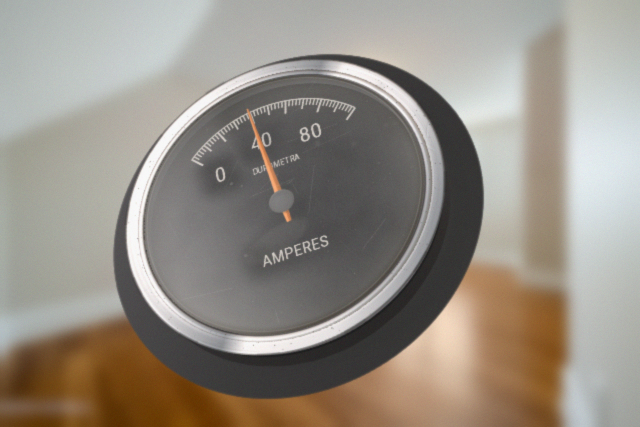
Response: 40; A
